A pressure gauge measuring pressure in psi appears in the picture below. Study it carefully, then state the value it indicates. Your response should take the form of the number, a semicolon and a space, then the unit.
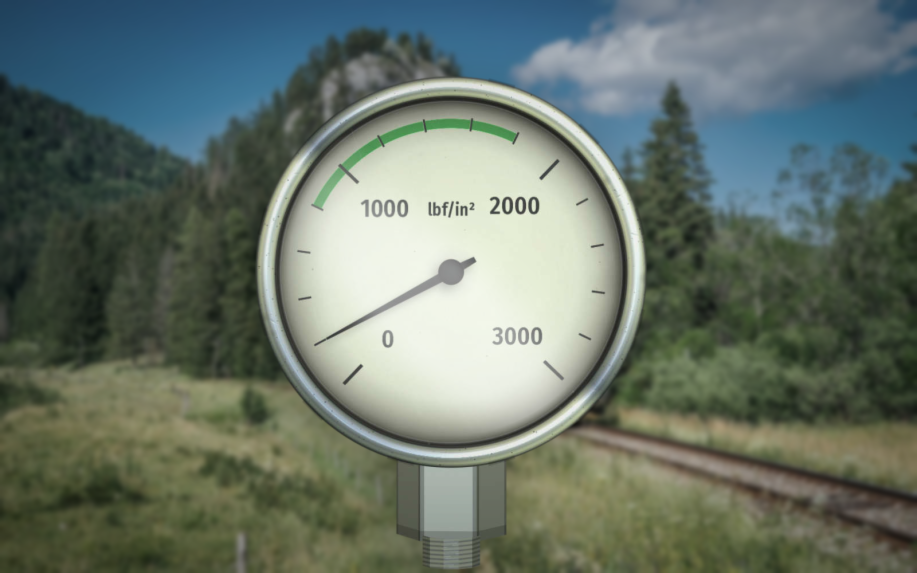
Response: 200; psi
